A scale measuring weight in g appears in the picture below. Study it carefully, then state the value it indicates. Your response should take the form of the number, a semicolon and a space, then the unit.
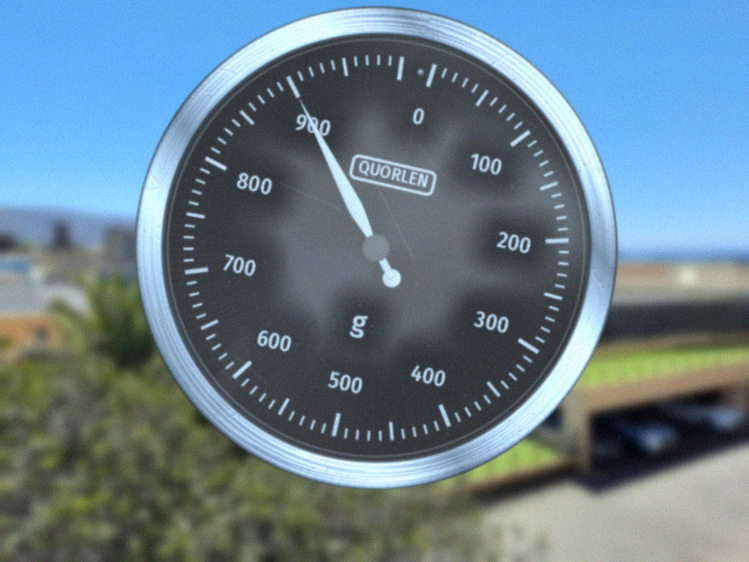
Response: 900; g
